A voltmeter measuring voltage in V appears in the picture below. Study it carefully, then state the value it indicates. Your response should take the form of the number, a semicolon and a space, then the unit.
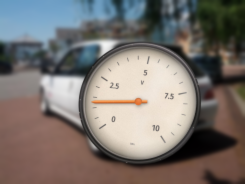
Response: 1.25; V
